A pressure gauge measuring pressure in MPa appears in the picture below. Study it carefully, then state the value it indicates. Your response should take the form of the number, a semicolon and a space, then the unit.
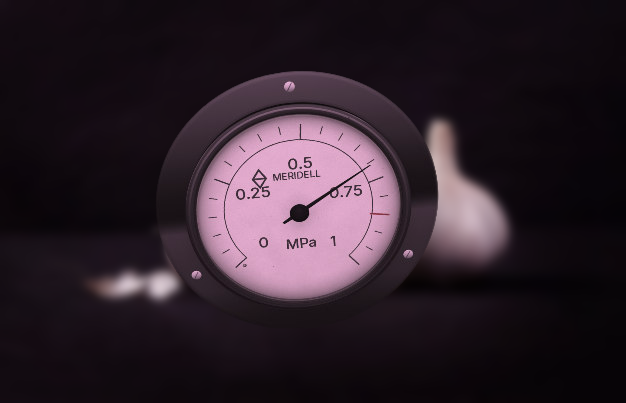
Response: 0.7; MPa
